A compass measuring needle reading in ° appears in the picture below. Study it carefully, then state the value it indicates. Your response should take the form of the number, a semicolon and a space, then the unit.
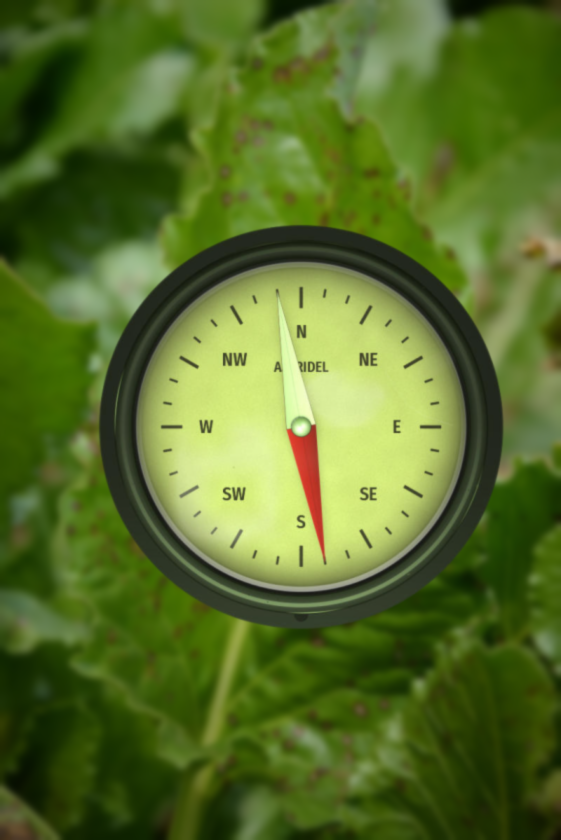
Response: 170; °
